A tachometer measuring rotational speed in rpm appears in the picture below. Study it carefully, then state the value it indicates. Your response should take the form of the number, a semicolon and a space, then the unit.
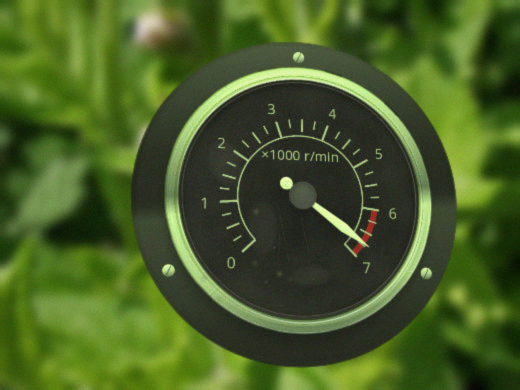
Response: 6750; rpm
